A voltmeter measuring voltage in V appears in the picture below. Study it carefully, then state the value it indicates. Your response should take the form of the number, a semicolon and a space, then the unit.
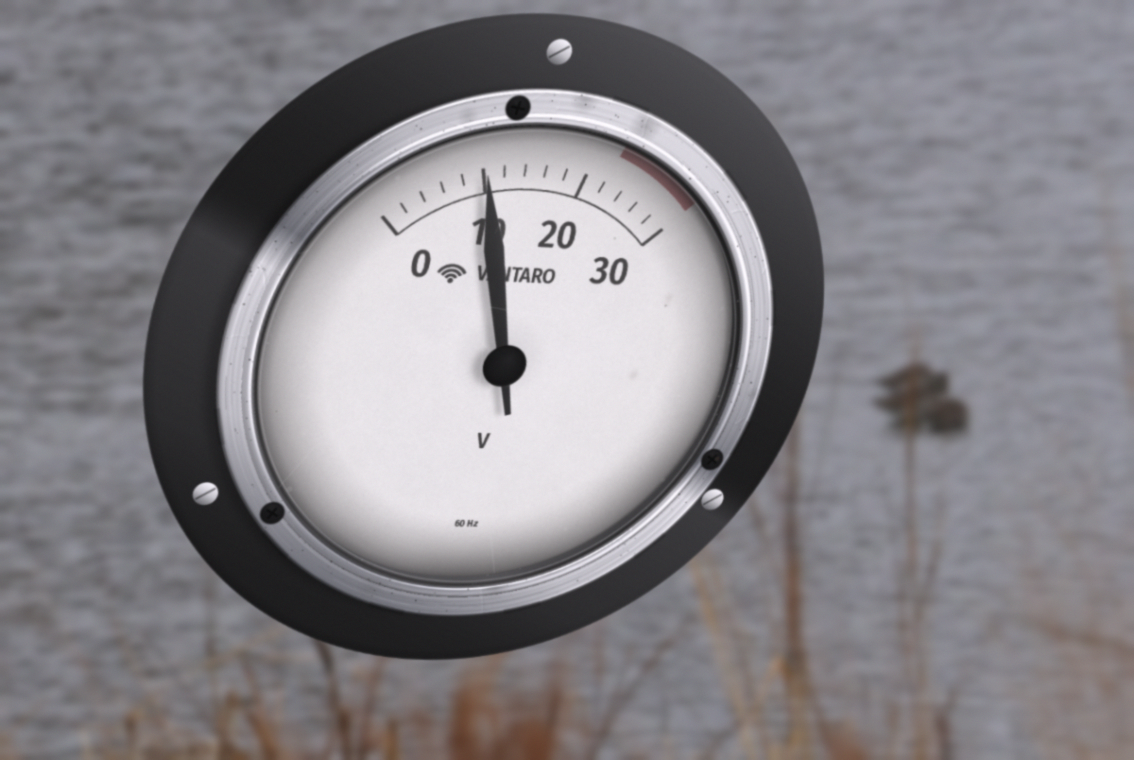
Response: 10; V
